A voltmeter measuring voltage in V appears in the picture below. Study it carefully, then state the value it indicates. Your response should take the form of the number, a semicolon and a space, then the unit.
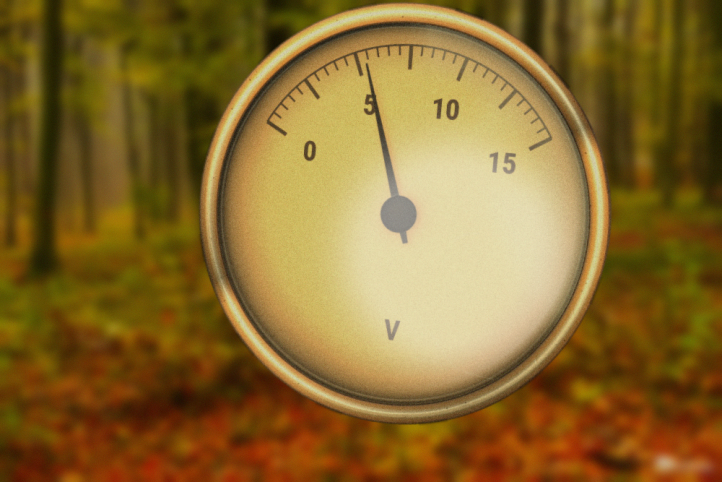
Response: 5.5; V
